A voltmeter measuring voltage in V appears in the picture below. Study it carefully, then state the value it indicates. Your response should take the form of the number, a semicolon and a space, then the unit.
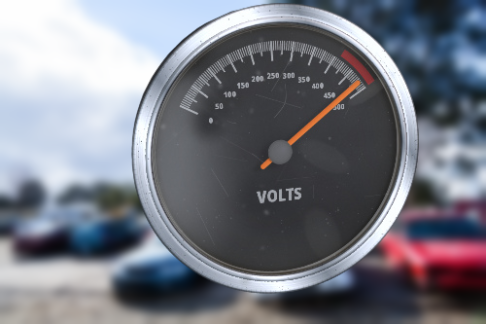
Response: 475; V
